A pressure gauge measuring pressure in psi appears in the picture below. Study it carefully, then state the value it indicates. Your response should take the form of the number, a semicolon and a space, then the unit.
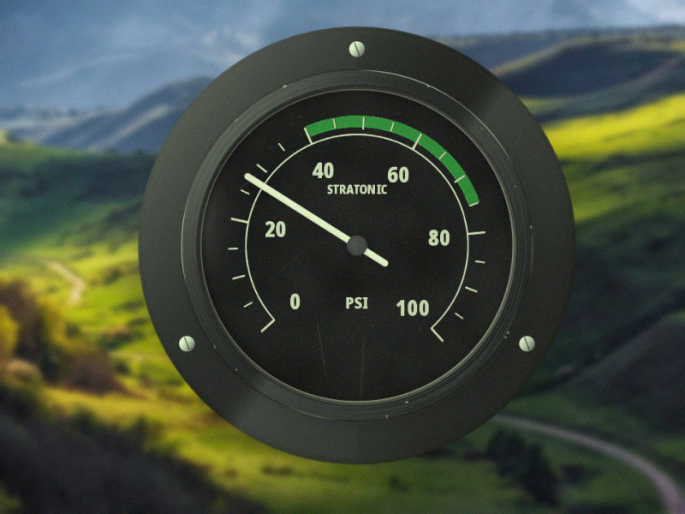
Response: 27.5; psi
